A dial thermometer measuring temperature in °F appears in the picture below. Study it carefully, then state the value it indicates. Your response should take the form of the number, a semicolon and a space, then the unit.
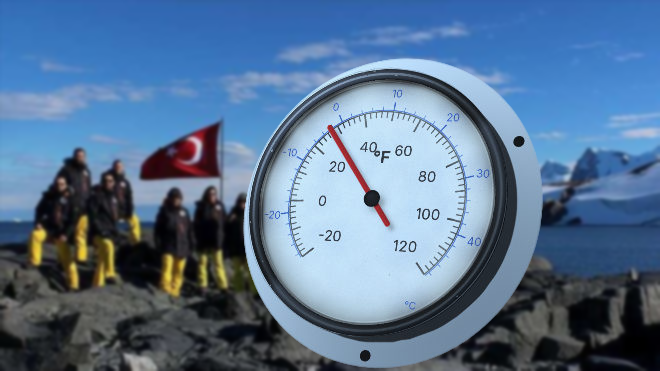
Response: 28; °F
